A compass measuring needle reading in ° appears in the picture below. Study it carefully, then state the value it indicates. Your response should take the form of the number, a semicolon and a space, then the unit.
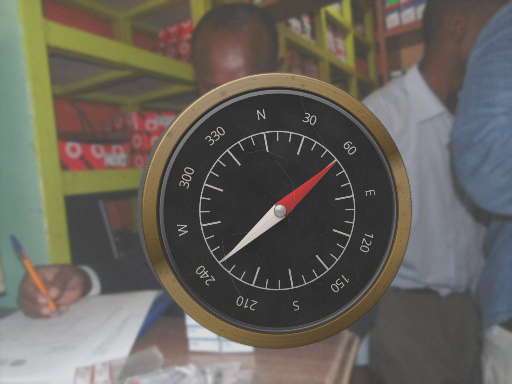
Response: 60; °
